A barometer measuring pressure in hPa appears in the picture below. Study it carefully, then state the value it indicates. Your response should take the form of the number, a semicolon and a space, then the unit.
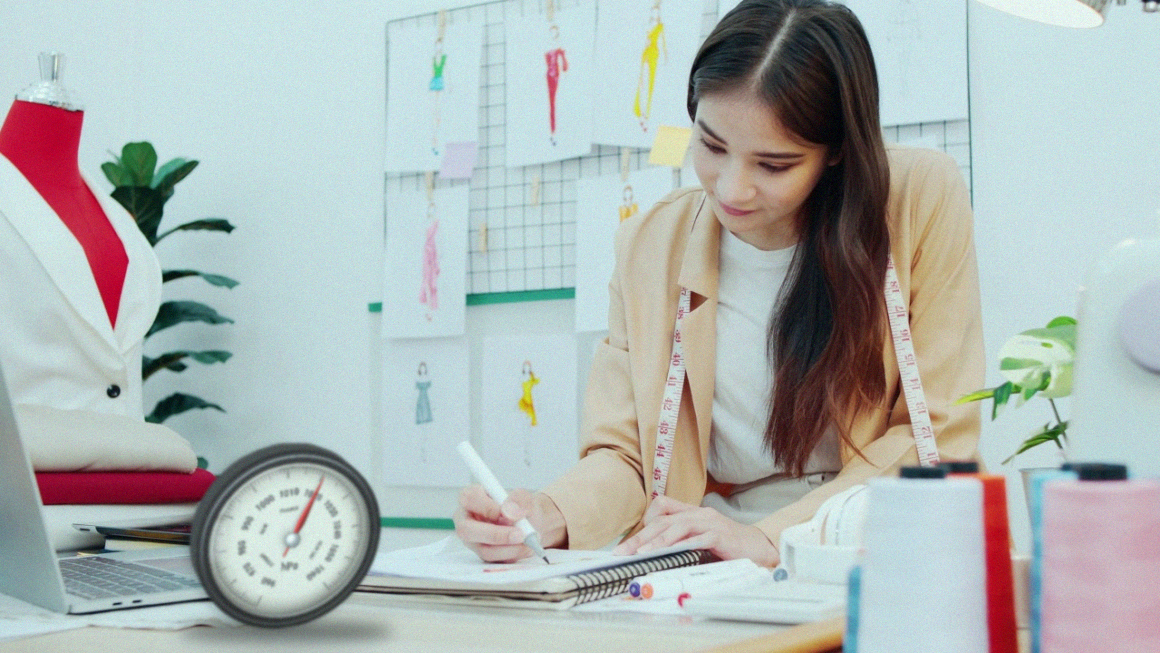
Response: 1020; hPa
